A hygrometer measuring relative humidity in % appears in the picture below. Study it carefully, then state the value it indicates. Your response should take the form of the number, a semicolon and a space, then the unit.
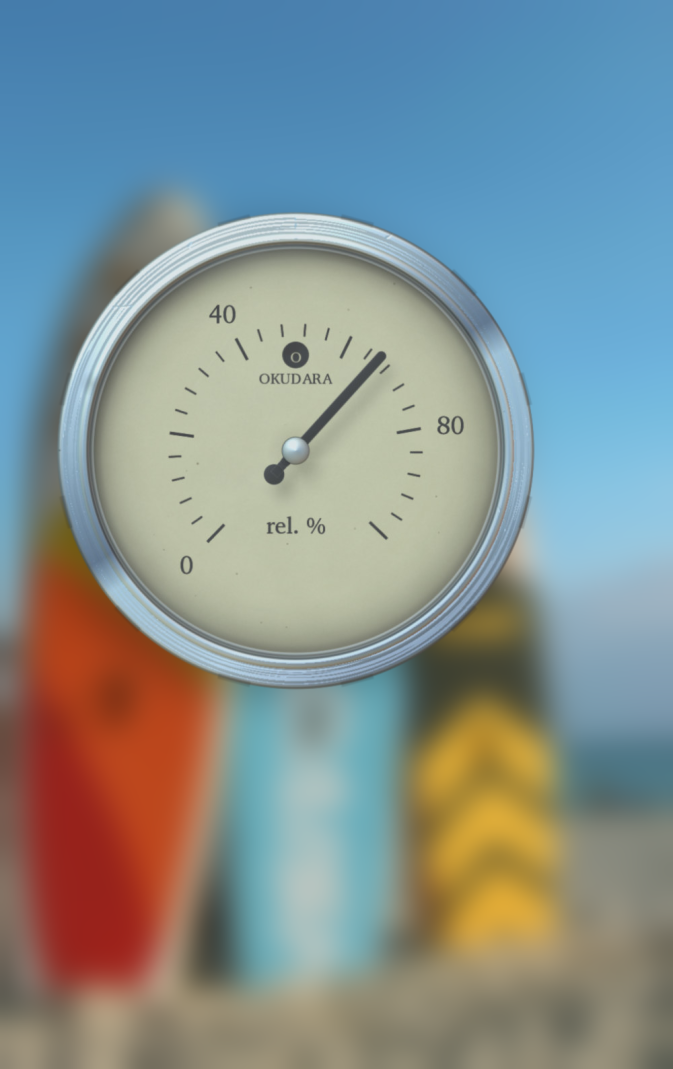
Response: 66; %
